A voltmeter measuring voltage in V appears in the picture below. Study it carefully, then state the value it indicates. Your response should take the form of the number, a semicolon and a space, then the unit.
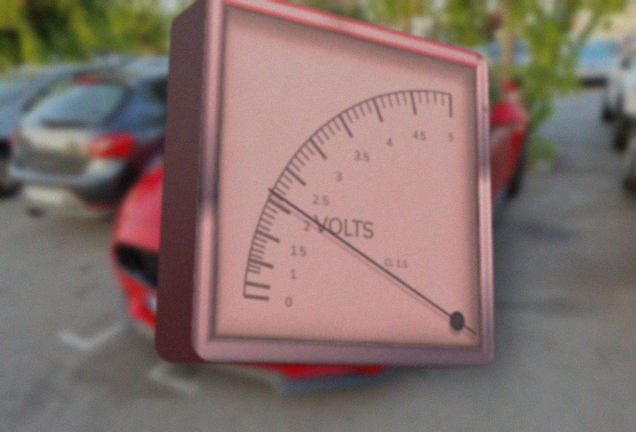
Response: 2.1; V
